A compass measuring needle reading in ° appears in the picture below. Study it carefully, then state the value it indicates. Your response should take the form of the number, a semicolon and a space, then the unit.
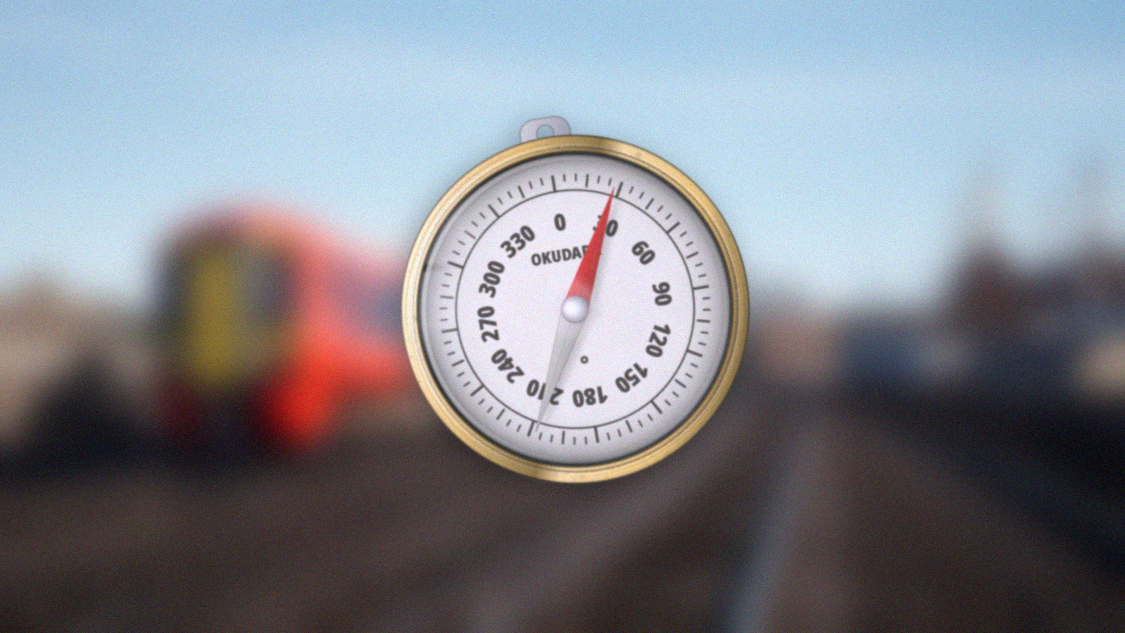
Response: 27.5; °
